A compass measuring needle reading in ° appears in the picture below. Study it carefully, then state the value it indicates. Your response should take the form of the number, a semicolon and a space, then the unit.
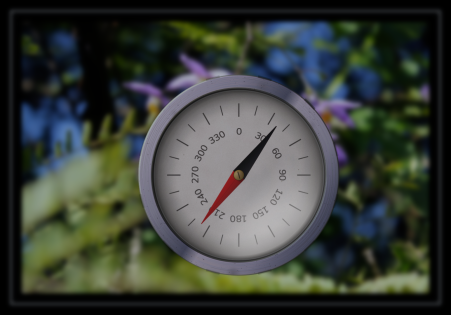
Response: 217.5; °
